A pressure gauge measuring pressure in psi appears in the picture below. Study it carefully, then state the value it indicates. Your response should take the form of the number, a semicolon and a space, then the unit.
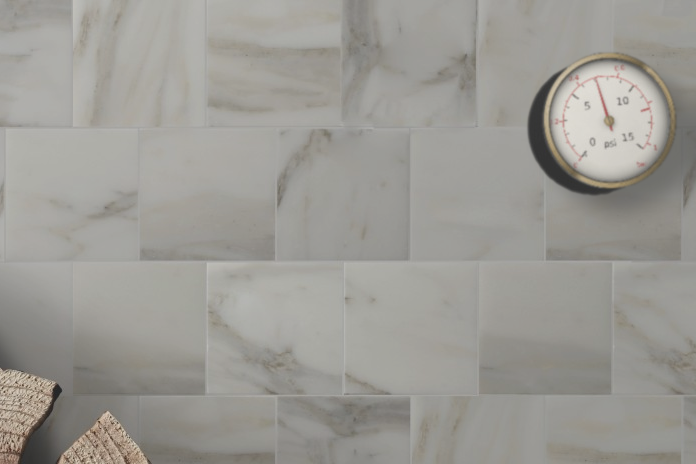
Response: 7; psi
